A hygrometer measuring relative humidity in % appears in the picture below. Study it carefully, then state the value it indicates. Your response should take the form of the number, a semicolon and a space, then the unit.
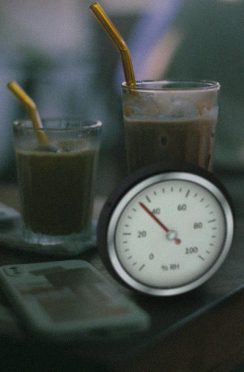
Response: 36; %
